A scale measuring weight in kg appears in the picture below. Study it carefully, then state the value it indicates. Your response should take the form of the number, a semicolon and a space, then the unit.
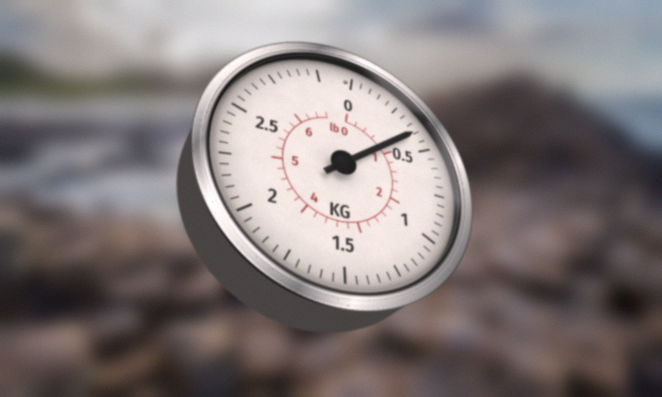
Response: 0.4; kg
